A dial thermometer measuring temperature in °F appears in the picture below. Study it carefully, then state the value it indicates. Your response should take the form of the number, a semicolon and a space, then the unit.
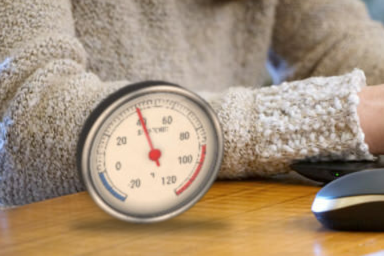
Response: 40; °F
